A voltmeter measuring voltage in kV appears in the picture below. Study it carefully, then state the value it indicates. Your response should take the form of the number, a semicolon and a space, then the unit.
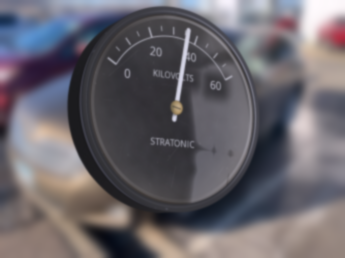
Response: 35; kV
